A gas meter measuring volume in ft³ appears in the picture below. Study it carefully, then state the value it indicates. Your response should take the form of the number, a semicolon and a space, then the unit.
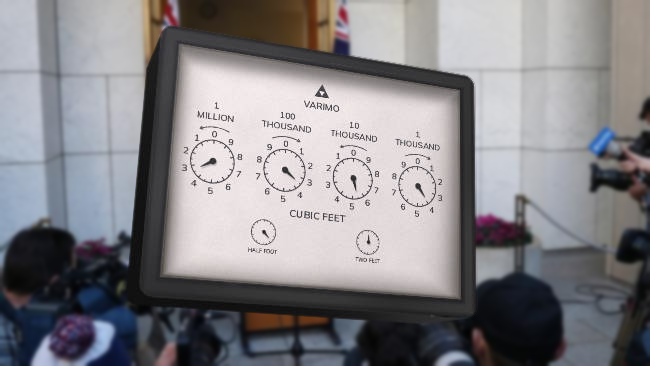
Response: 335400; ft³
